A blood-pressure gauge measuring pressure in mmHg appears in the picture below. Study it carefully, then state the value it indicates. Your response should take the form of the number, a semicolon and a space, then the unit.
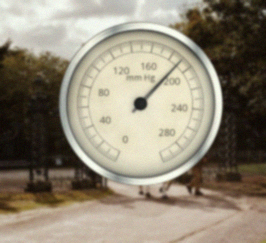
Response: 190; mmHg
